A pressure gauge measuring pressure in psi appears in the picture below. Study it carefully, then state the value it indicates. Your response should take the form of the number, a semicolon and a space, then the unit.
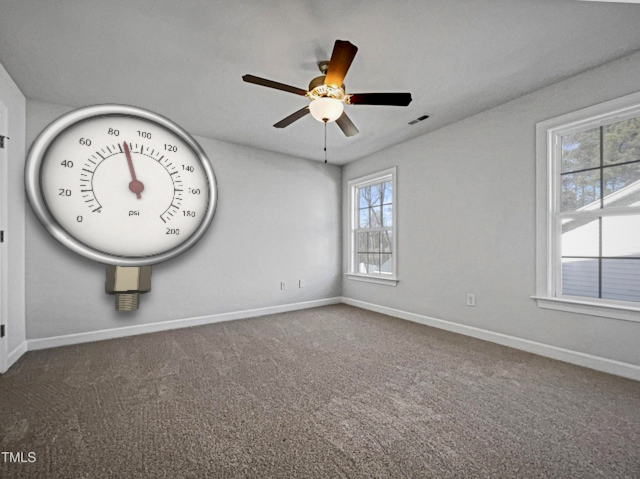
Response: 85; psi
